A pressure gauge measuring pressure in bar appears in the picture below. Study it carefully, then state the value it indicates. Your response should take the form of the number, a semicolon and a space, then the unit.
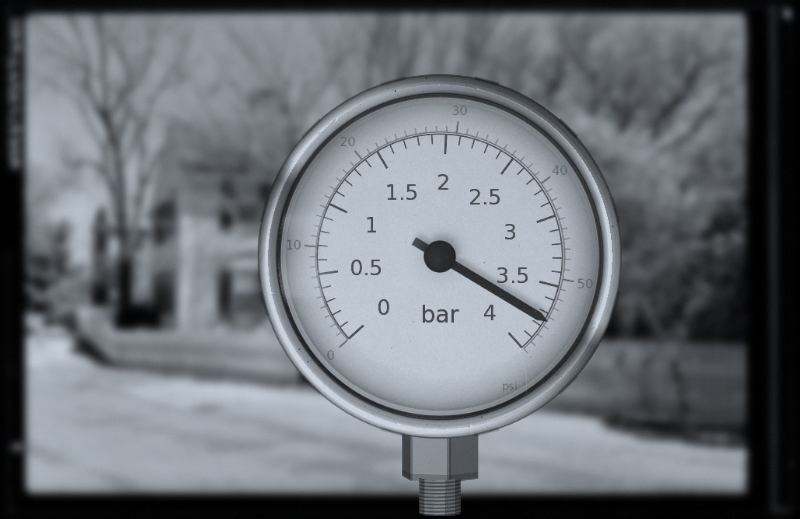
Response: 3.75; bar
